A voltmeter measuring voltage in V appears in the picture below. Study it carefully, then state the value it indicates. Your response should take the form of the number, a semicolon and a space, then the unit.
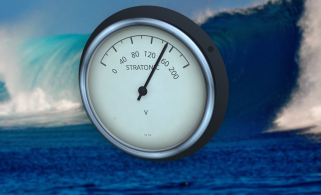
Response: 150; V
